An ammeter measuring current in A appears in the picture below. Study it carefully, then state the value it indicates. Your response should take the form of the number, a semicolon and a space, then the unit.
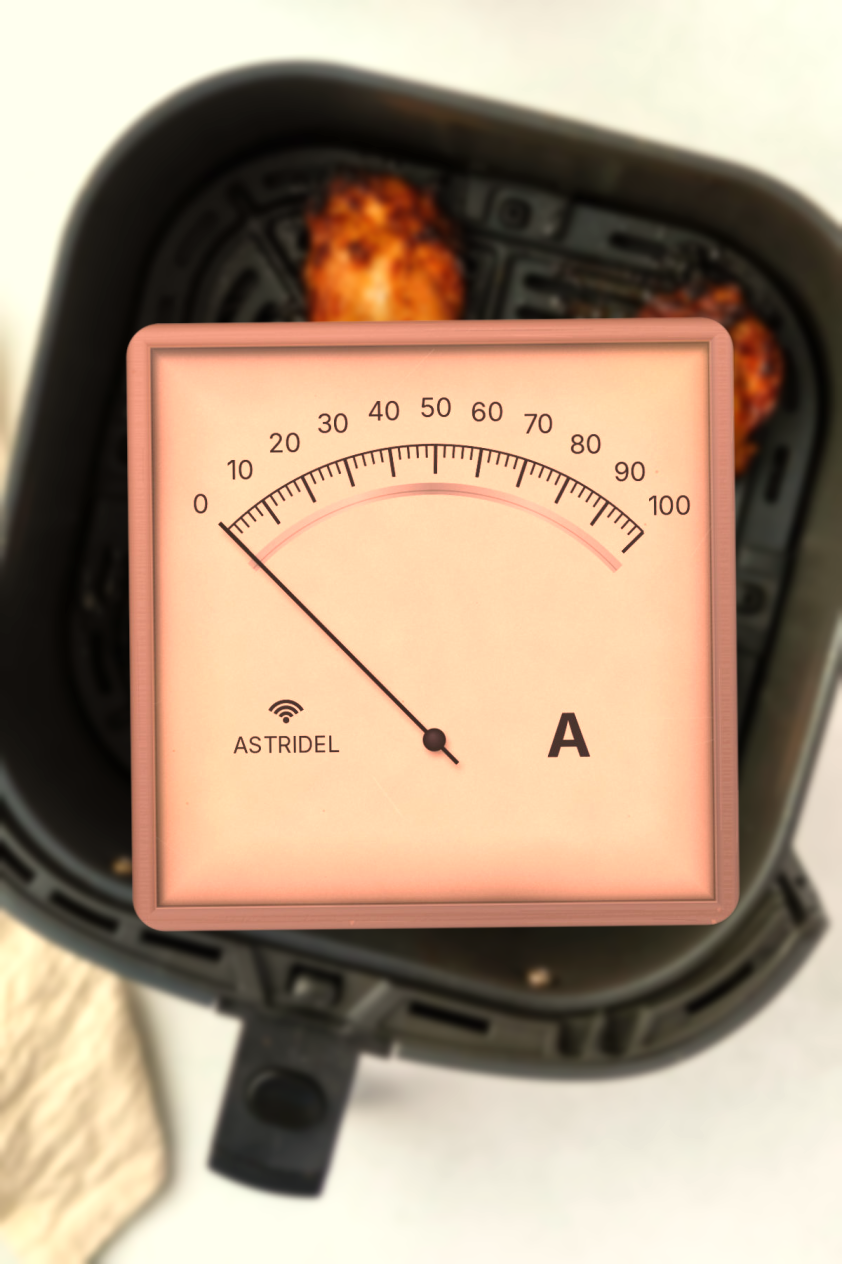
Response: 0; A
